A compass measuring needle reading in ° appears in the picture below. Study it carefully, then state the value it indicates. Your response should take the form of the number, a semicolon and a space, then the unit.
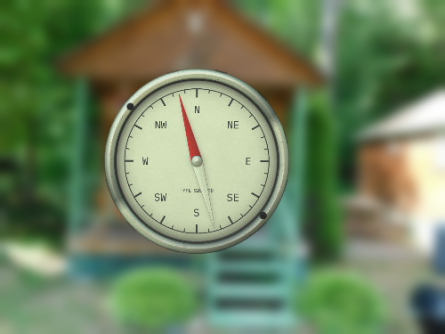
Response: 345; °
